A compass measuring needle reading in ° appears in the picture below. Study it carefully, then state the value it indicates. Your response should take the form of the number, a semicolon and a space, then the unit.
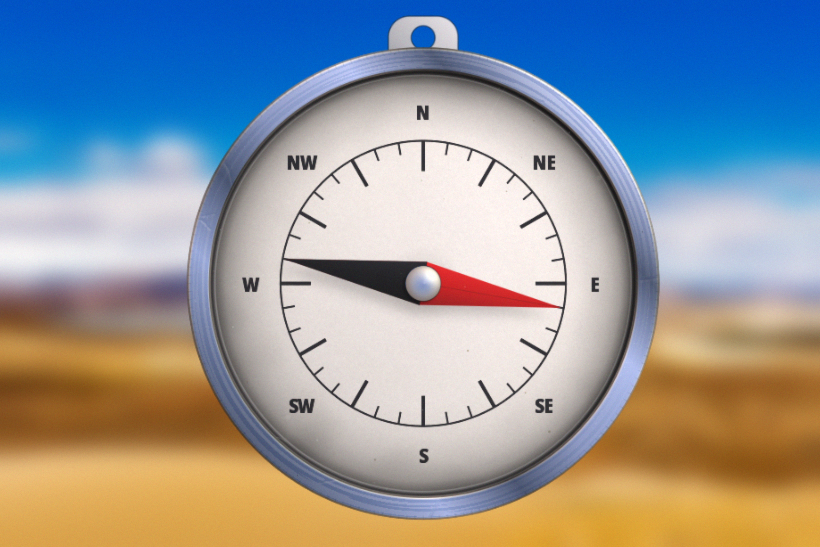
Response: 100; °
